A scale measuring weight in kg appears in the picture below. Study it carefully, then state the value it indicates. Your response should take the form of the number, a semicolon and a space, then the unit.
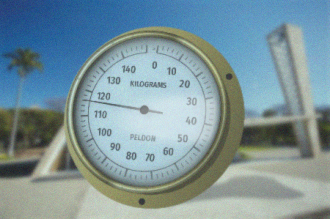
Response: 116; kg
